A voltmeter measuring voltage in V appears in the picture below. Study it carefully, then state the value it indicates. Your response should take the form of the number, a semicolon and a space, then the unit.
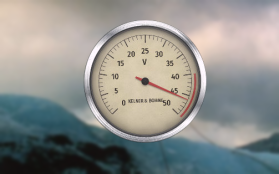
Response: 46; V
